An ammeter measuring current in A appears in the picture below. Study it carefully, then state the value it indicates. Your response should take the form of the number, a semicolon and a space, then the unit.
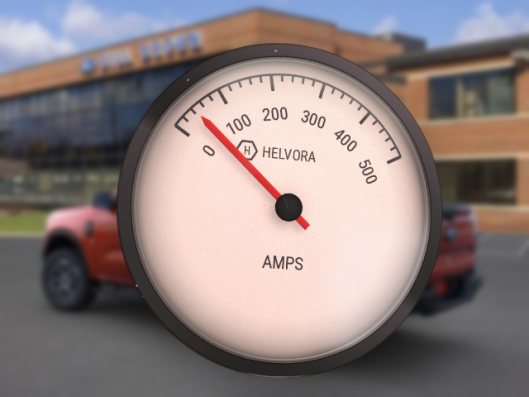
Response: 40; A
